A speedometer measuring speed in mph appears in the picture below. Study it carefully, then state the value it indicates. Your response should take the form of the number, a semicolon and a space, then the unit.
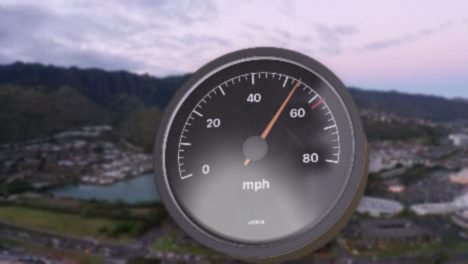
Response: 54; mph
